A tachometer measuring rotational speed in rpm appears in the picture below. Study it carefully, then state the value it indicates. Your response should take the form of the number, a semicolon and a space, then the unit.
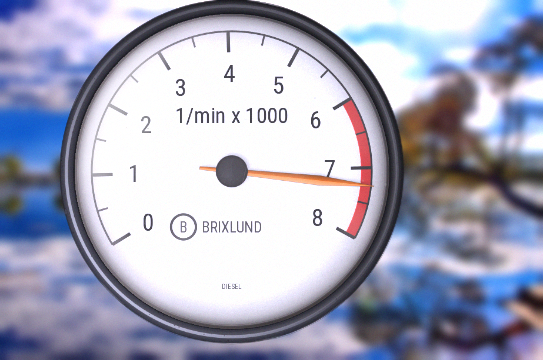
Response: 7250; rpm
